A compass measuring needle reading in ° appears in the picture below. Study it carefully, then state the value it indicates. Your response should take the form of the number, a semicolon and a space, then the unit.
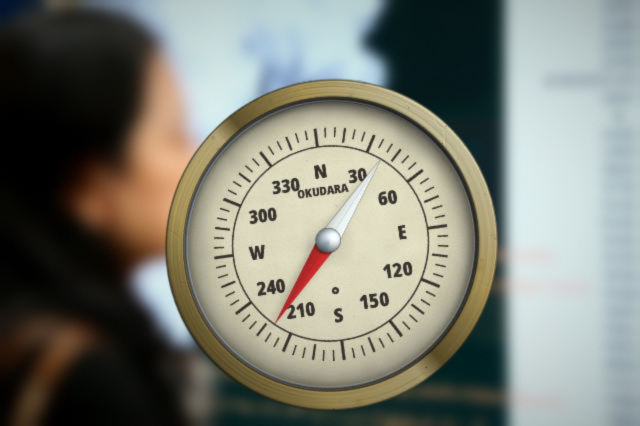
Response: 220; °
